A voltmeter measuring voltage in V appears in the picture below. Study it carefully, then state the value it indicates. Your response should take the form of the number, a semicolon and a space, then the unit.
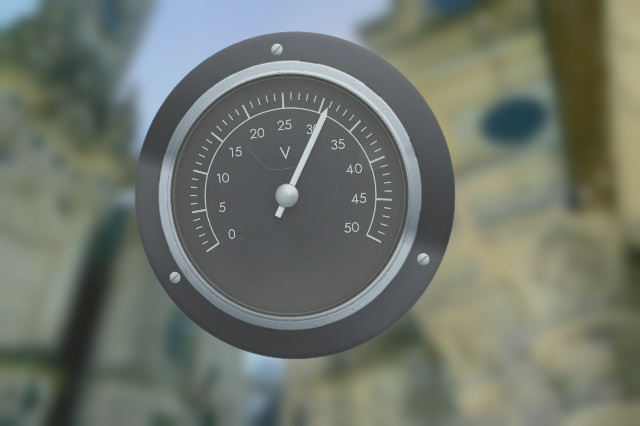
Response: 31; V
